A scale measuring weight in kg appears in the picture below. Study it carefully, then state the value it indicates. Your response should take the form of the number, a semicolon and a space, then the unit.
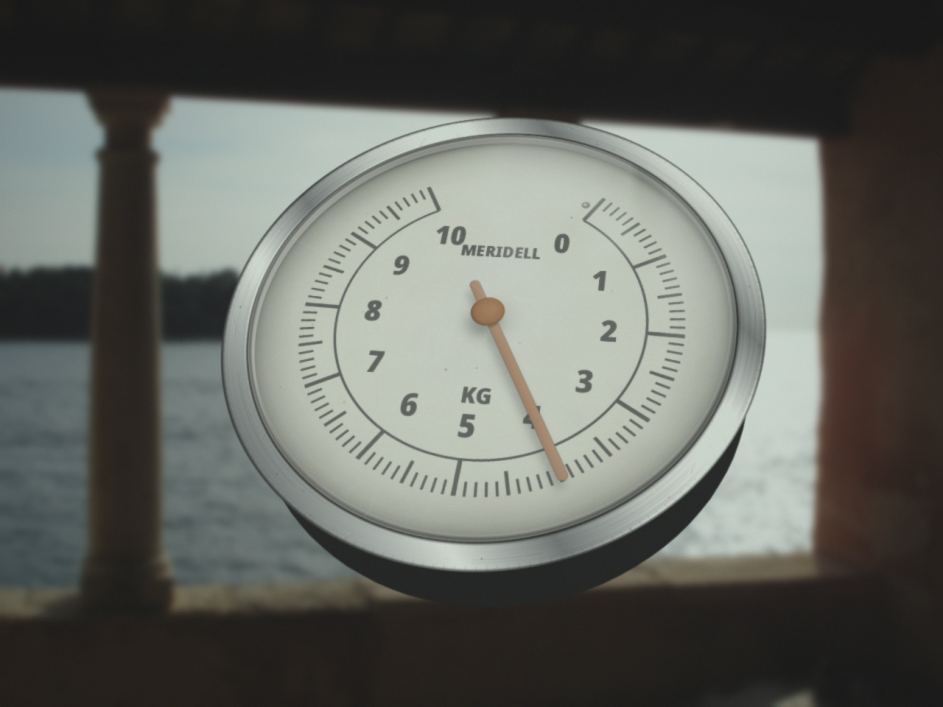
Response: 4; kg
